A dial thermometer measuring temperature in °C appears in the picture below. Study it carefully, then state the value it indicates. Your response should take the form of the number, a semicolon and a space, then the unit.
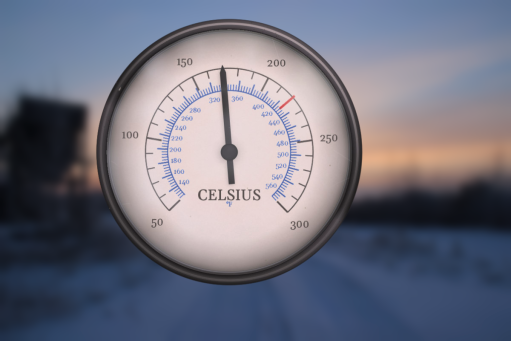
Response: 170; °C
